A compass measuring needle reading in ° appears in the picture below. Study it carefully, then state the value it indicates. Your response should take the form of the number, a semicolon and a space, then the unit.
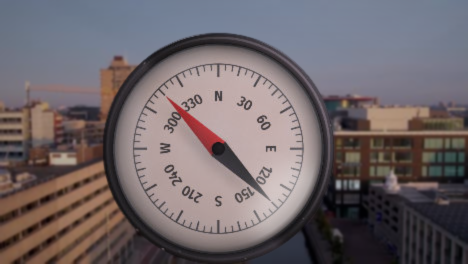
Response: 315; °
